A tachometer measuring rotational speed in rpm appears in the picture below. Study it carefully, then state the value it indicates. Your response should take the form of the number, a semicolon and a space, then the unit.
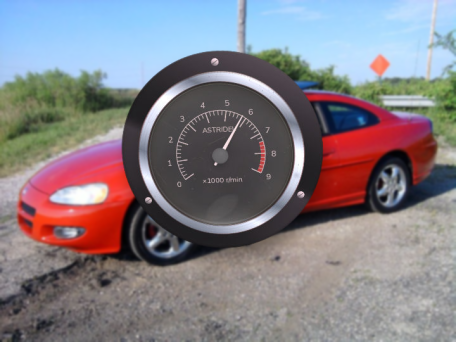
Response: 5800; rpm
